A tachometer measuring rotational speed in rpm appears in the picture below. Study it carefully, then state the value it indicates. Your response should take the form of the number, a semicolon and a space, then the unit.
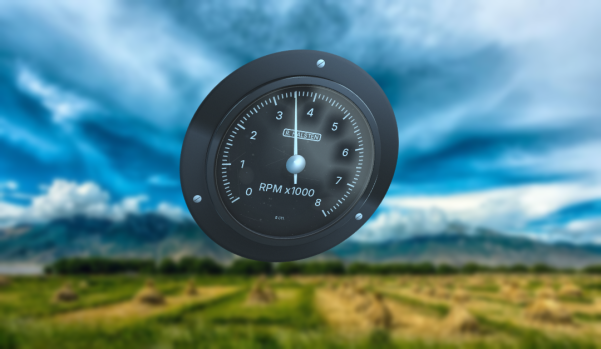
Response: 3500; rpm
